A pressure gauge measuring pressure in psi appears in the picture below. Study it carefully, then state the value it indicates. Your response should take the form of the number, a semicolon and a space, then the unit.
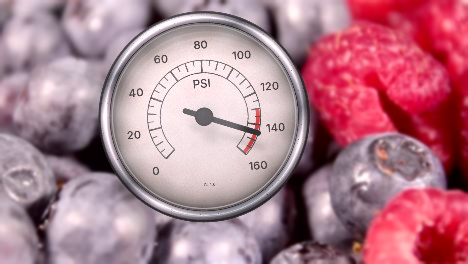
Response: 145; psi
